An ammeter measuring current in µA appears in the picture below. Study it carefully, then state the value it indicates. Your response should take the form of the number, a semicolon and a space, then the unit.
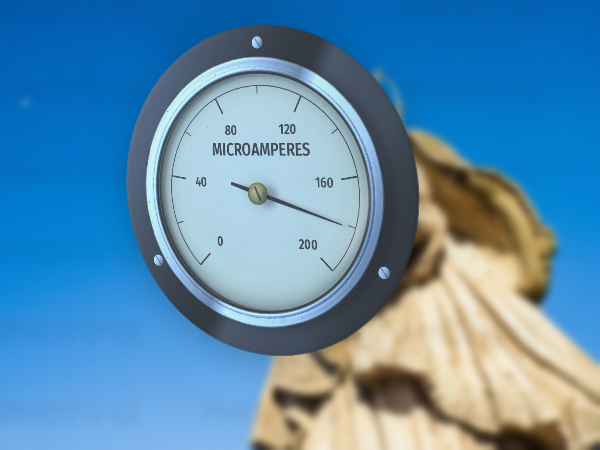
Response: 180; µA
